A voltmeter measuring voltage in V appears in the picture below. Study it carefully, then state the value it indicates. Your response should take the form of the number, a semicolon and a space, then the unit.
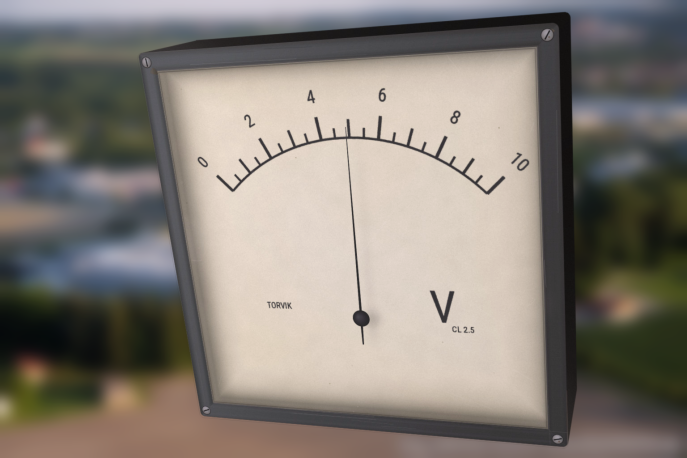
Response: 5; V
